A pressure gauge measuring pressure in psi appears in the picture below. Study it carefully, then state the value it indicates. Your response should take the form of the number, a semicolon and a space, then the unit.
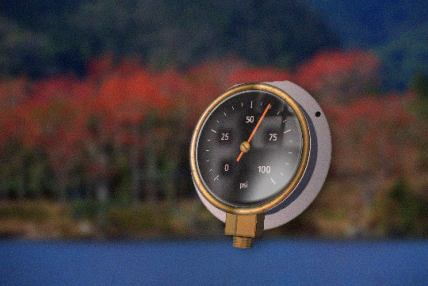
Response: 60; psi
